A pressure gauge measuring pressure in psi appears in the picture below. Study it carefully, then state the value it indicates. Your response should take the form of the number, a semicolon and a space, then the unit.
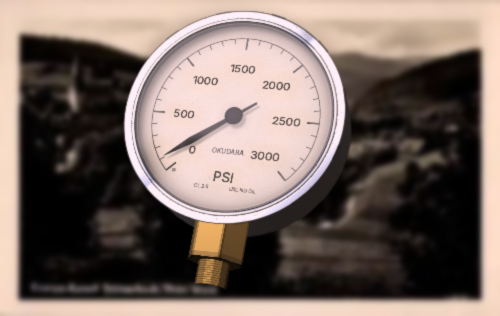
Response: 100; psi
